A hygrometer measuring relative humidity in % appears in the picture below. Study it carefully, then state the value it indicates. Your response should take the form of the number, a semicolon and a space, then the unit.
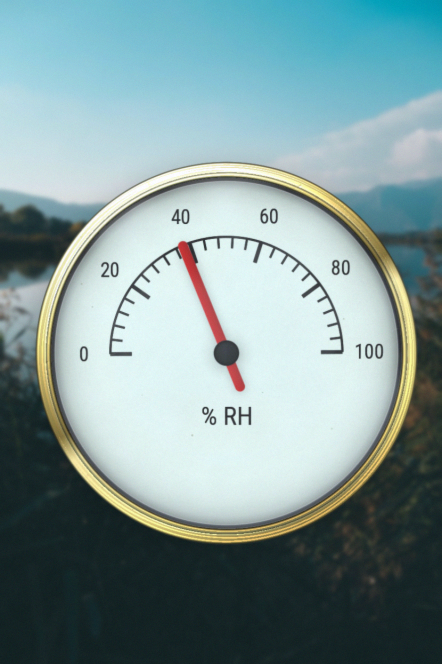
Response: 38; %
